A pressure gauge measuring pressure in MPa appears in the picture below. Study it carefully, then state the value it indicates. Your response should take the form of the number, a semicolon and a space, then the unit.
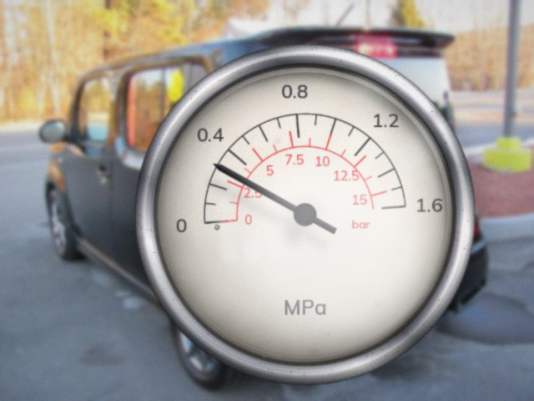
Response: 0.3; MPa
